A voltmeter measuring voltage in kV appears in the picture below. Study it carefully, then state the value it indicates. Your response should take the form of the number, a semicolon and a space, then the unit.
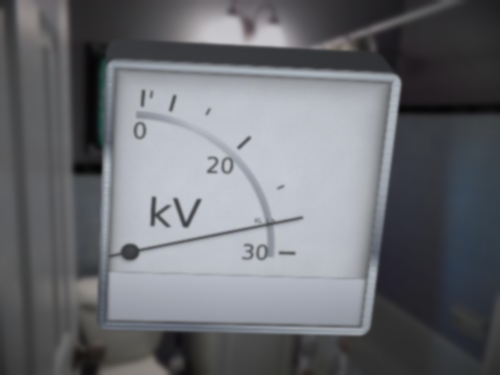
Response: 27.5; kV
